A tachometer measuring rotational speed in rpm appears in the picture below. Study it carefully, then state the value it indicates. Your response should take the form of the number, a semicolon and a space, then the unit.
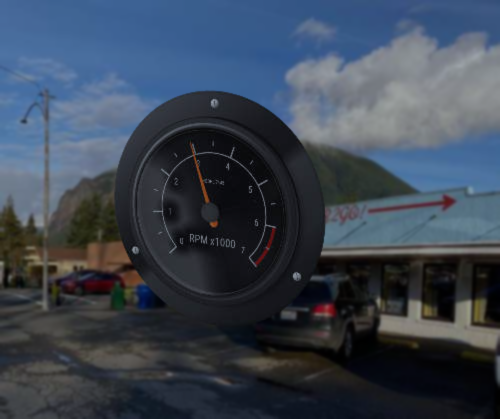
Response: 3000; rpm
